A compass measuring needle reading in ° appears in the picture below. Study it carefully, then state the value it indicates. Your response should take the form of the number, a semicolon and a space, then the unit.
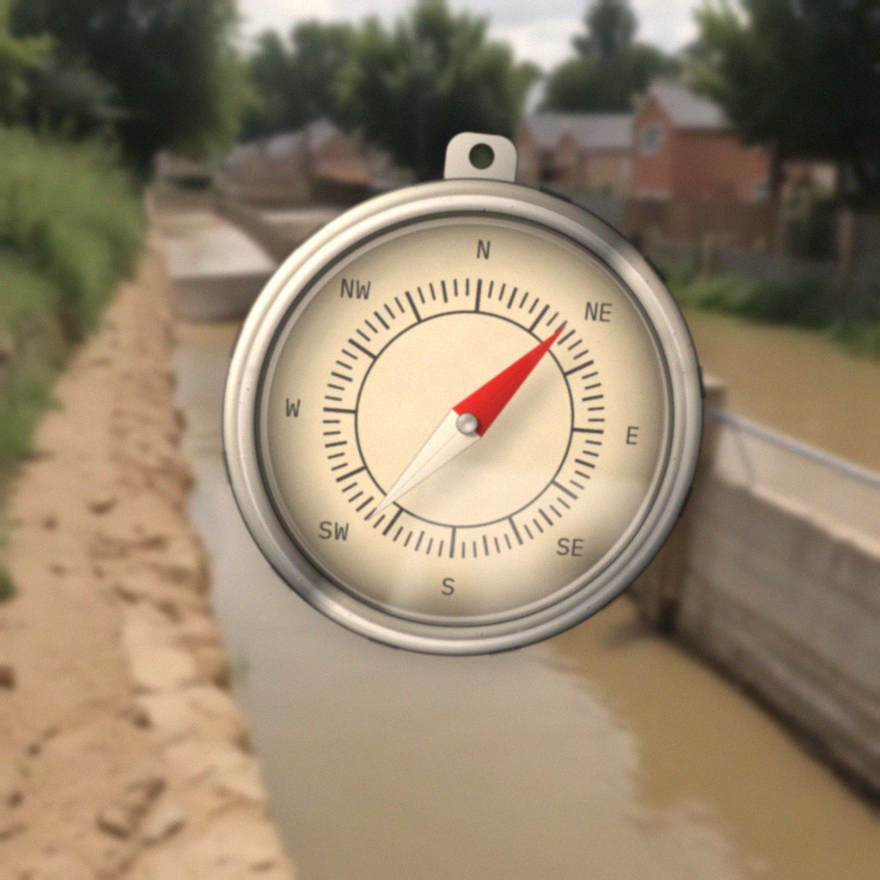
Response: 40; °
